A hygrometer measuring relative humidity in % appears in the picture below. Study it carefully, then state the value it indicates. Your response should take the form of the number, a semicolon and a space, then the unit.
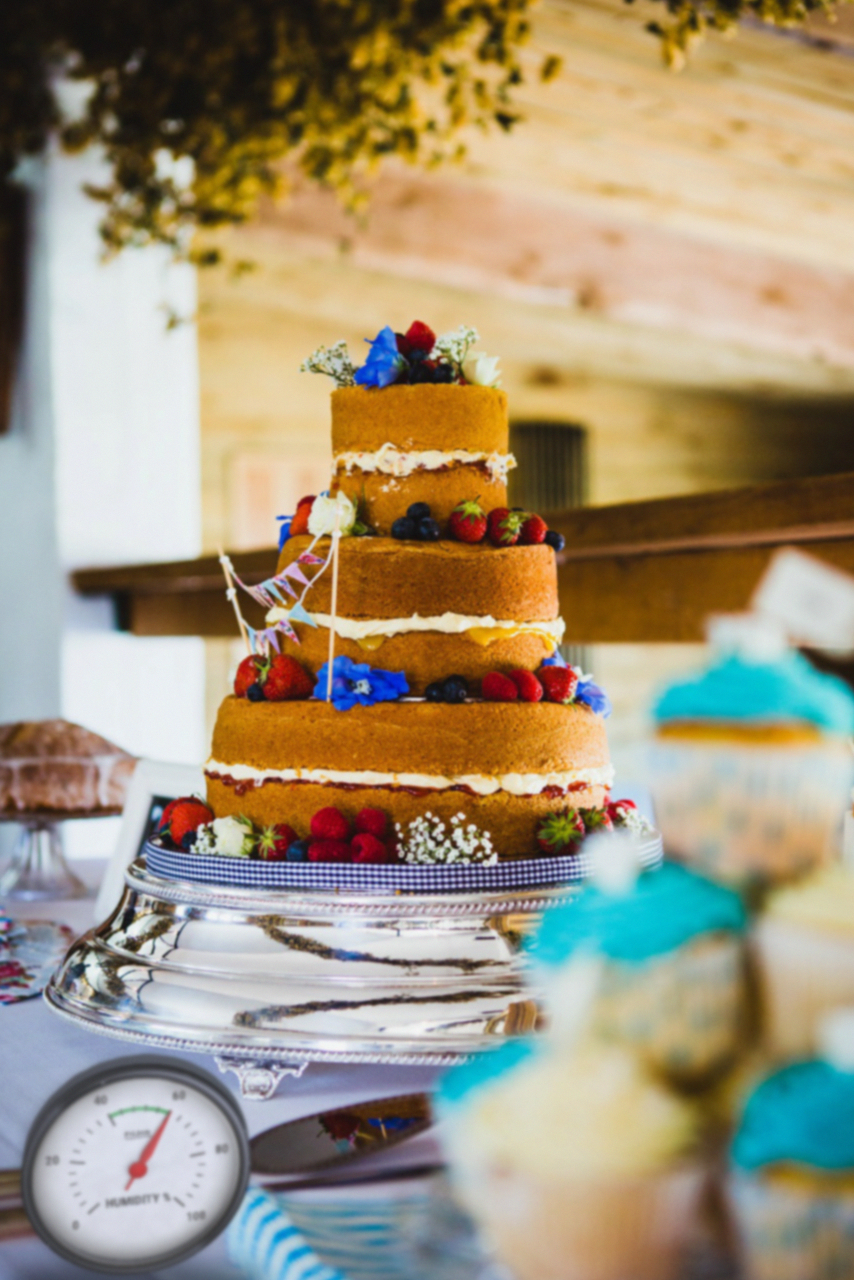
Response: 60; %
